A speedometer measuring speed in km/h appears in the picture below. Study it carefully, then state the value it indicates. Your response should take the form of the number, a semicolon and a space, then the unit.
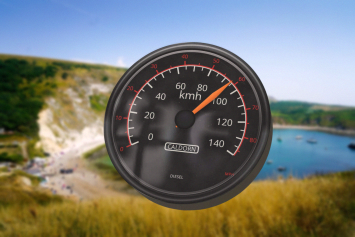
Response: 95; km/h
